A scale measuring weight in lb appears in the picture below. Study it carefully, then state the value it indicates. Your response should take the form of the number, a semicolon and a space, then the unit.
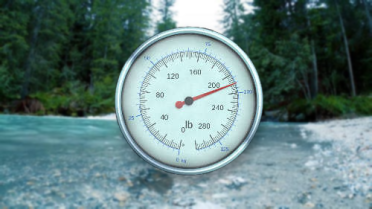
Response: 210; lb
